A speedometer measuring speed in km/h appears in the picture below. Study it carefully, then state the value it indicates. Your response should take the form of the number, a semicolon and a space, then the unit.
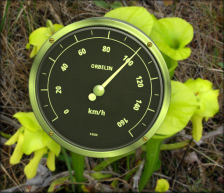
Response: 100; km/h
